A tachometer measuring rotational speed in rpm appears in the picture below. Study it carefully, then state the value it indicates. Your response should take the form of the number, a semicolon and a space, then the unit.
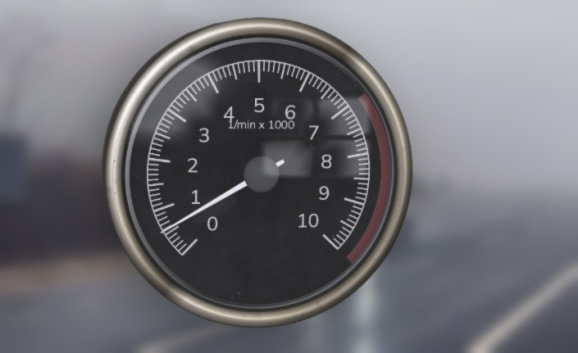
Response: 600; rpm
